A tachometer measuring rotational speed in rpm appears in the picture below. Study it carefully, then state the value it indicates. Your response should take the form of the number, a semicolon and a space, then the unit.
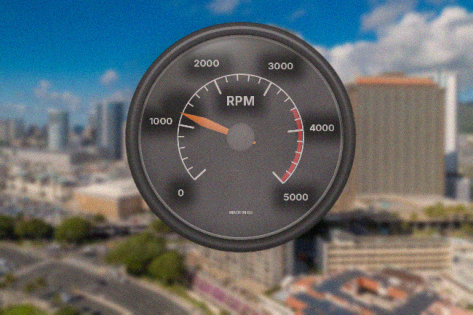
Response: 1200; rpm
